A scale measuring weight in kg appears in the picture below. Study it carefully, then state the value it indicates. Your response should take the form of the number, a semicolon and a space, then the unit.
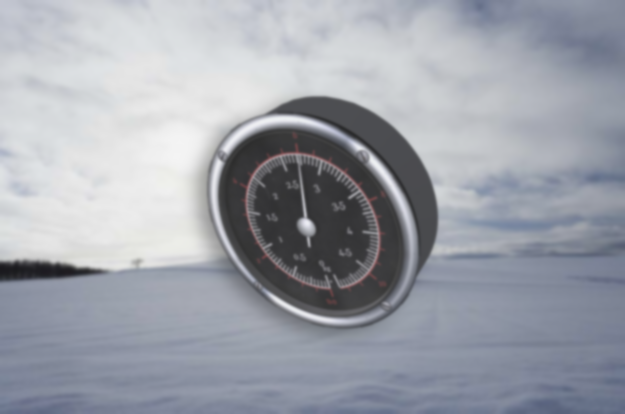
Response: 2.75; kg
